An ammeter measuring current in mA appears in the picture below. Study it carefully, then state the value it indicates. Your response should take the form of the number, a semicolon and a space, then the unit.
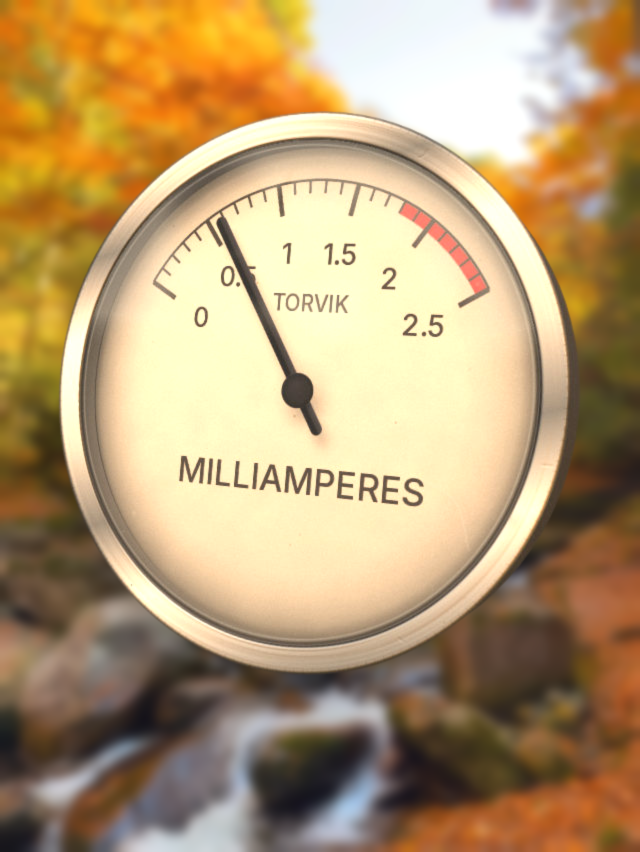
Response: 0.6; mA
